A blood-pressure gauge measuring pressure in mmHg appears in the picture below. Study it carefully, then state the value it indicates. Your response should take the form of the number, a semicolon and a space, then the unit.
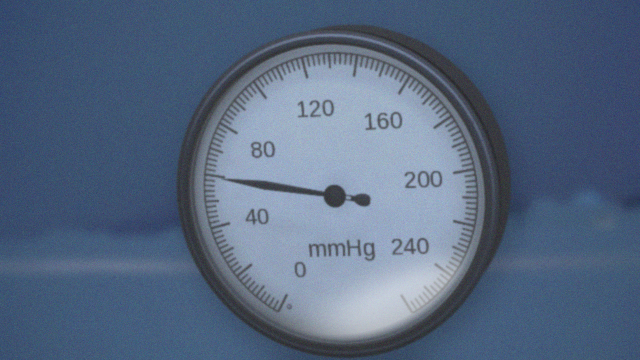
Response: 60; mmHg
